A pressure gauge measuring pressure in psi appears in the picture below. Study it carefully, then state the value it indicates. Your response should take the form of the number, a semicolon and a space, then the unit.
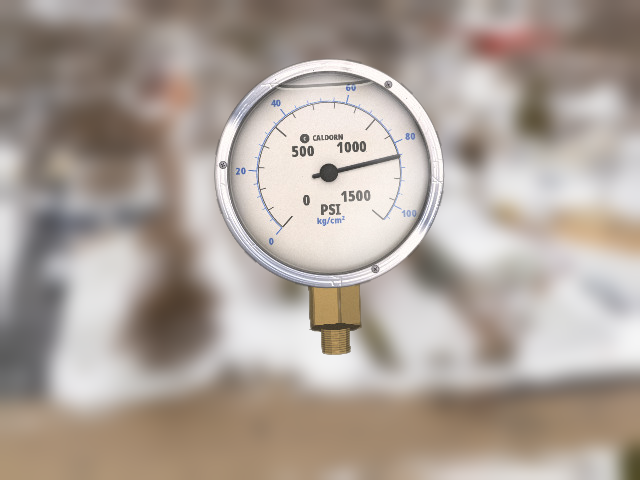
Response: 1200; psi
